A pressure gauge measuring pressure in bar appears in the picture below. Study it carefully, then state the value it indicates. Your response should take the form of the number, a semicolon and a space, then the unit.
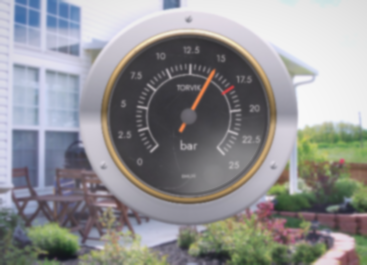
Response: 15; bar
